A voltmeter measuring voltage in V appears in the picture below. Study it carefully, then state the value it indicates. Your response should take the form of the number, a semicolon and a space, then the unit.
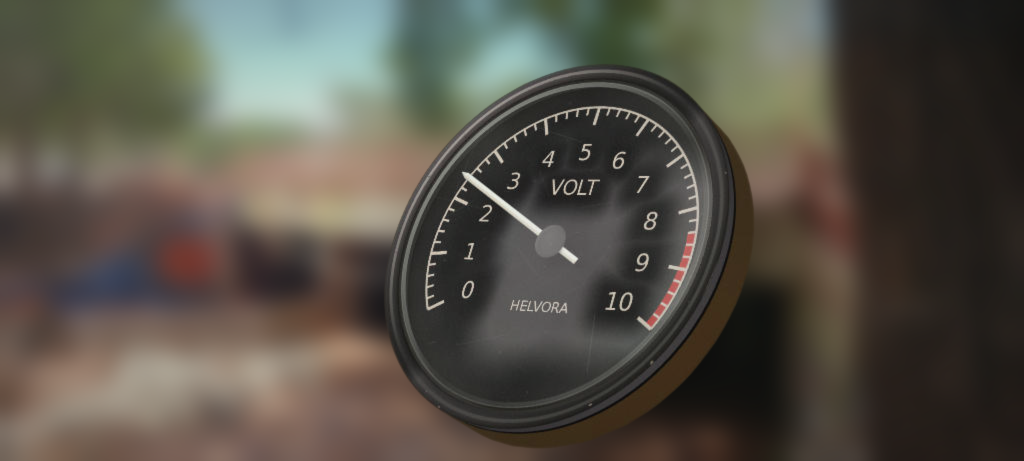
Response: 2.4; V
